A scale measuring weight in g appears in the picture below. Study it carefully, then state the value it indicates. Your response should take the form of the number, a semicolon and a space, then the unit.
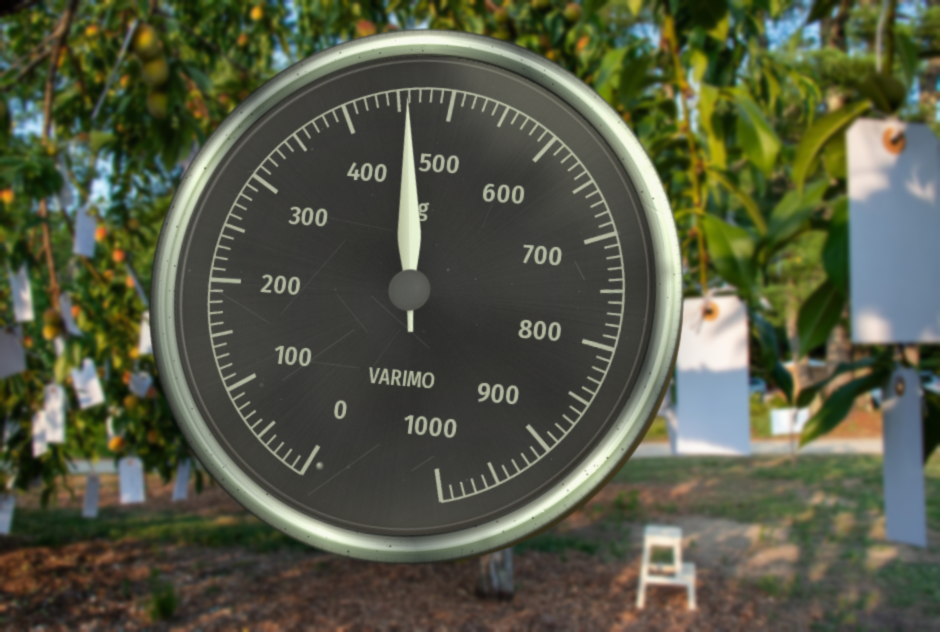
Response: 460; g
